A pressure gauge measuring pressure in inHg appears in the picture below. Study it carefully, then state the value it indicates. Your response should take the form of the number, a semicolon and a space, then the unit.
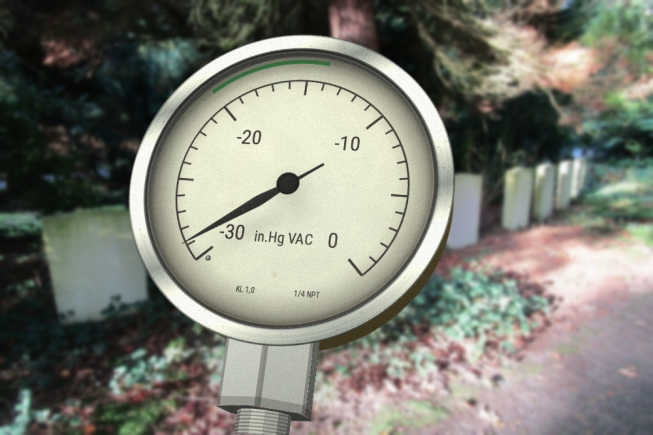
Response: -29; inHg
